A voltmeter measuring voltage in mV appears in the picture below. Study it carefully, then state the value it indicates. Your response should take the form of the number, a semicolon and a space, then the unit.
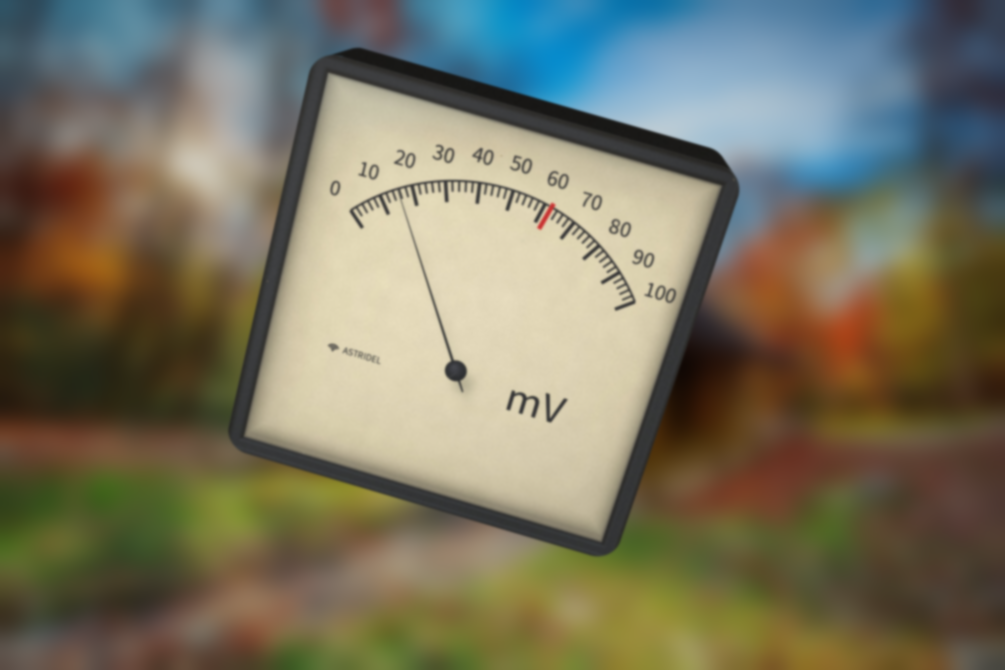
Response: 16; mV
